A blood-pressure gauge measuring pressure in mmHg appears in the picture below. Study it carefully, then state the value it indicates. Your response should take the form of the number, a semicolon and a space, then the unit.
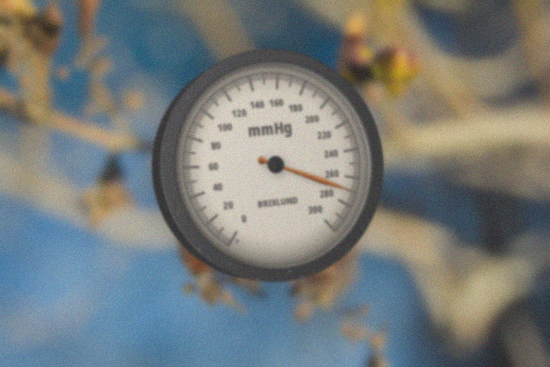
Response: 270; mmHg
